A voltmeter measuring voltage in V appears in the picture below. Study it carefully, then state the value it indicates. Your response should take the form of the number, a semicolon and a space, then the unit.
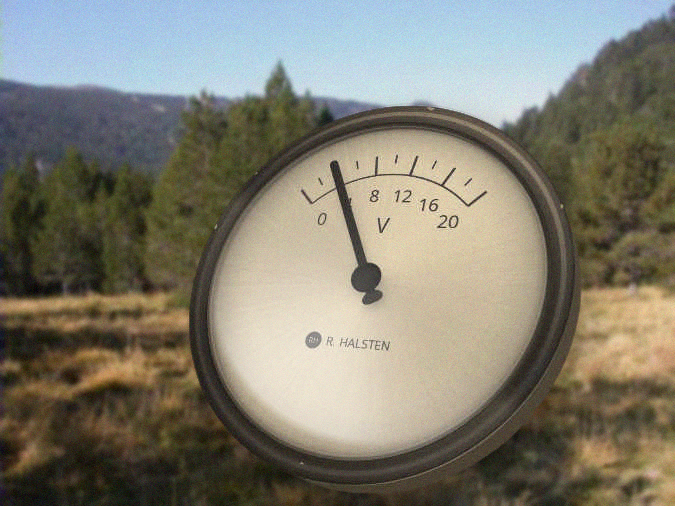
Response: 4; V
